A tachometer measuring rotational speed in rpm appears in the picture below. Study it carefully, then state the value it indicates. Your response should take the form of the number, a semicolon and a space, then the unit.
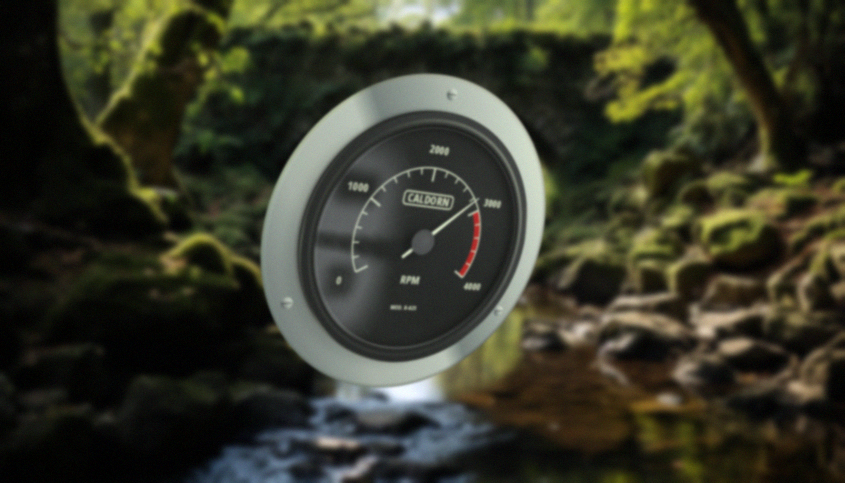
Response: 2800; rpm
